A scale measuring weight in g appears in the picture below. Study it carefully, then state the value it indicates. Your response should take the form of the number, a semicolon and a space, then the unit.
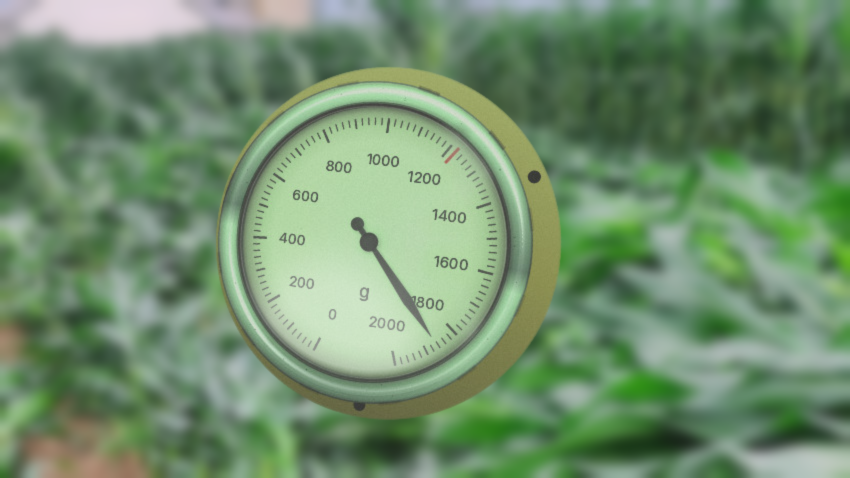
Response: 1860; g
